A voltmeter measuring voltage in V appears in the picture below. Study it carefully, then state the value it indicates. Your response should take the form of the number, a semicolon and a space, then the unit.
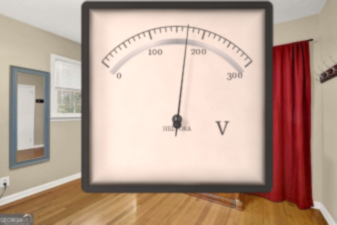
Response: 170; V
